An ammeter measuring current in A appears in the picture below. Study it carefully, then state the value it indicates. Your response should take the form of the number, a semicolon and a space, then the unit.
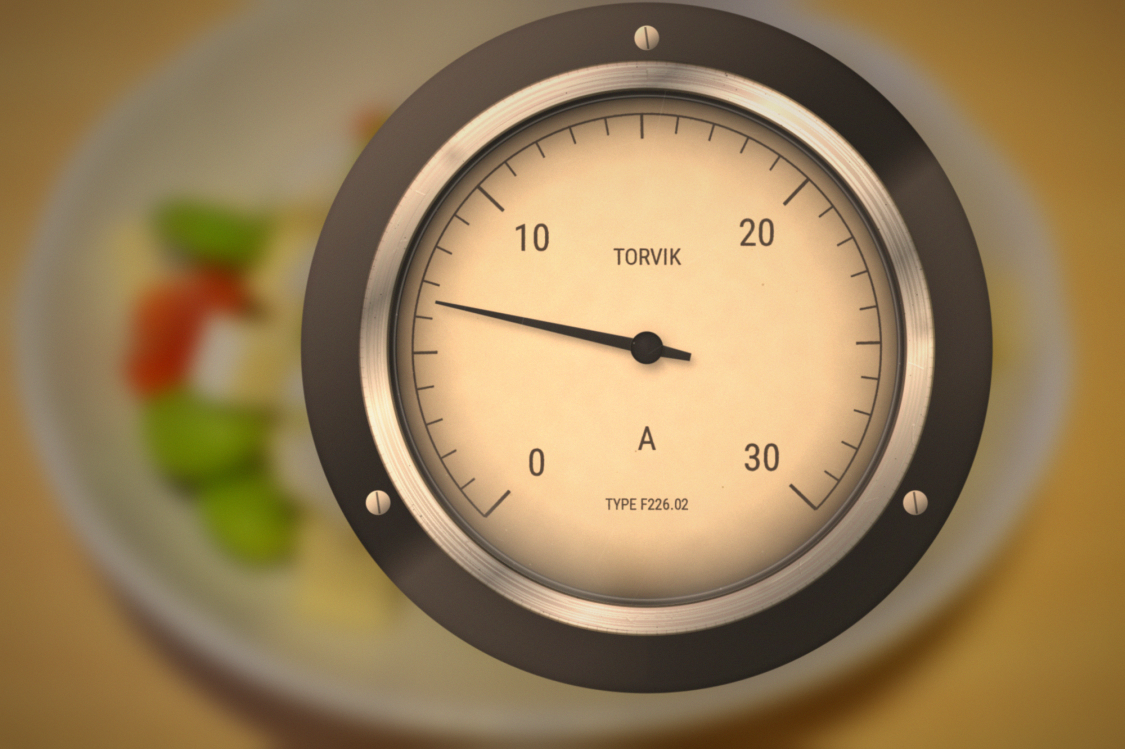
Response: 6.5; A
